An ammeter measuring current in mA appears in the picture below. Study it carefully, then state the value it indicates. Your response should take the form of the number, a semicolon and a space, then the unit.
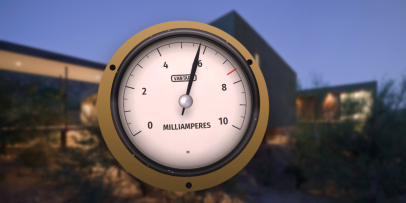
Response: 5.75; mA
